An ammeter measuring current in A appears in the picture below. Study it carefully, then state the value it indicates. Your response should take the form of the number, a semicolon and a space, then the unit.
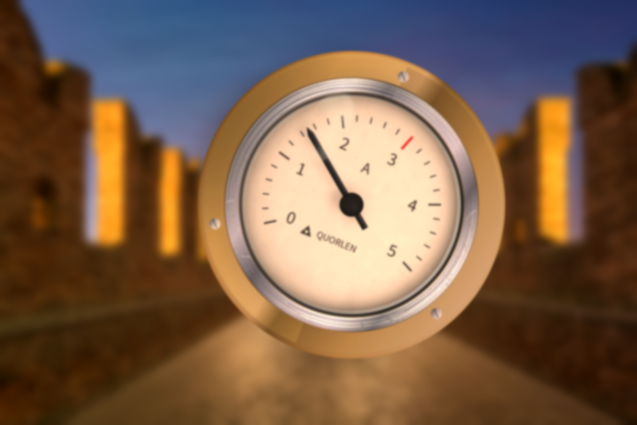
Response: 1.5; A
